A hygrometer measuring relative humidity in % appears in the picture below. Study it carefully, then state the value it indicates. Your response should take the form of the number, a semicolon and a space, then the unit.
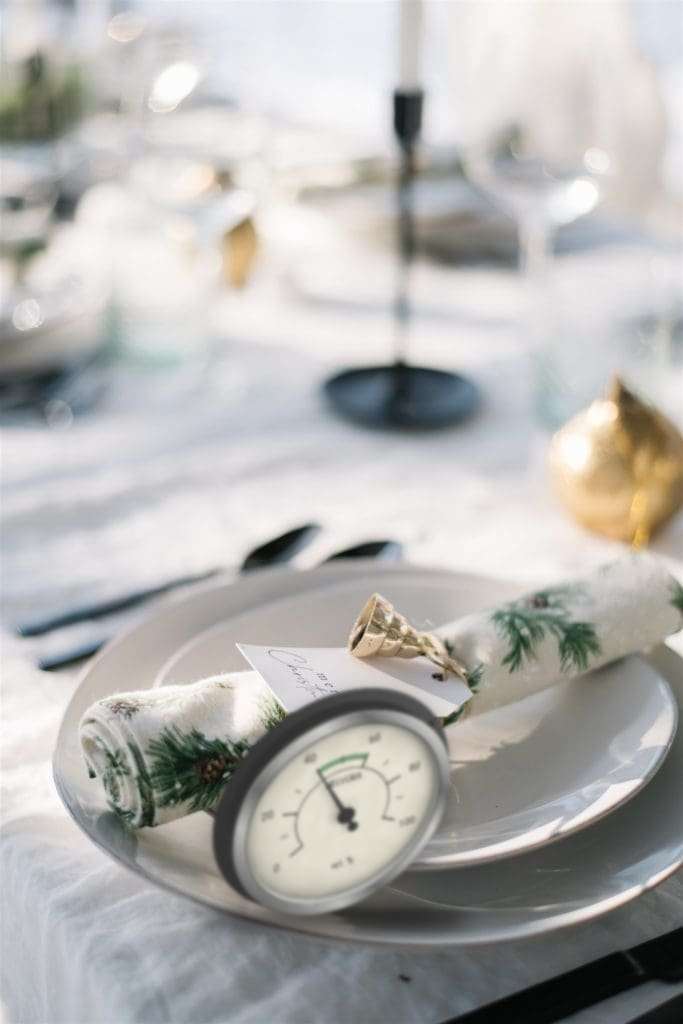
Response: 40; %
